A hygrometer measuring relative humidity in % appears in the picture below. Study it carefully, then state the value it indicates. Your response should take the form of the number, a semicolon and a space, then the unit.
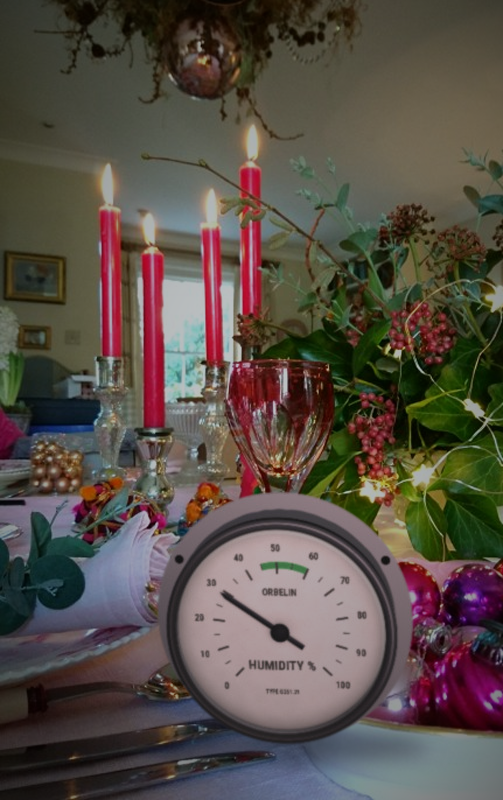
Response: 30; %
